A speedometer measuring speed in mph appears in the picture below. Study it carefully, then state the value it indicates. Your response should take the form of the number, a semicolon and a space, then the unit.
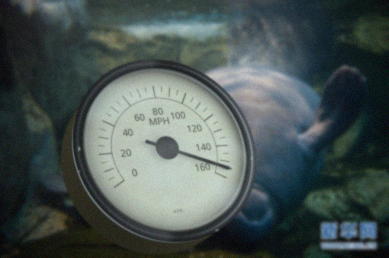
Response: 155; mph
